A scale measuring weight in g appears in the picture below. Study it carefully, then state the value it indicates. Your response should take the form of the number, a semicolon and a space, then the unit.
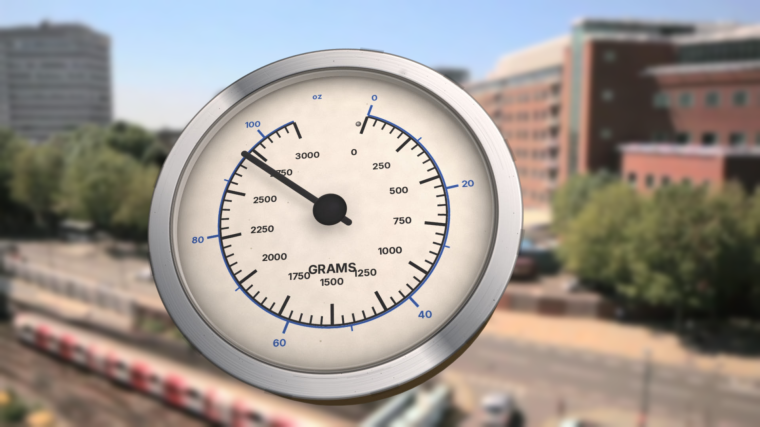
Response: 2700; g
